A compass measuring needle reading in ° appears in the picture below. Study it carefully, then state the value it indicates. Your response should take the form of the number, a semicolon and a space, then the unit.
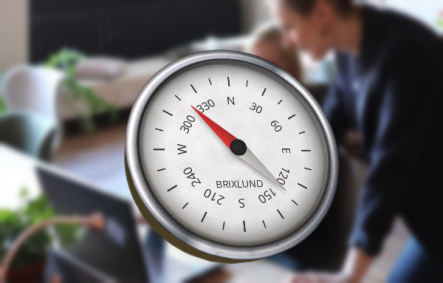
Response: 315; °
